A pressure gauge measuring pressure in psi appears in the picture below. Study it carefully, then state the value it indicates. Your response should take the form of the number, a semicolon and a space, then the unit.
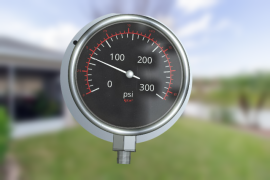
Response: 60; psi
